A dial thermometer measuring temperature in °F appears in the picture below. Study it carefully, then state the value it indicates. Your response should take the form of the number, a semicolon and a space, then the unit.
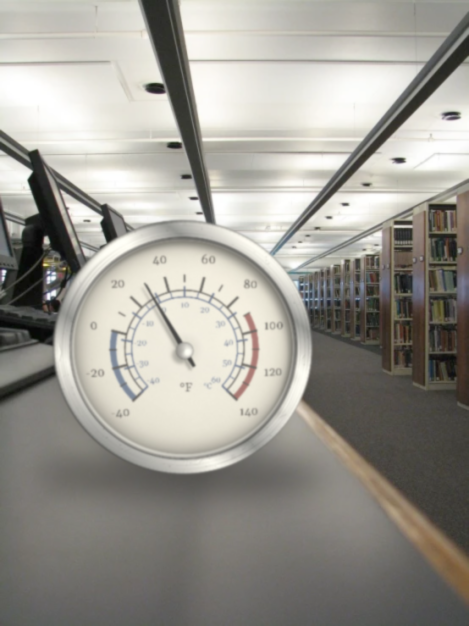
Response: 30; °F
